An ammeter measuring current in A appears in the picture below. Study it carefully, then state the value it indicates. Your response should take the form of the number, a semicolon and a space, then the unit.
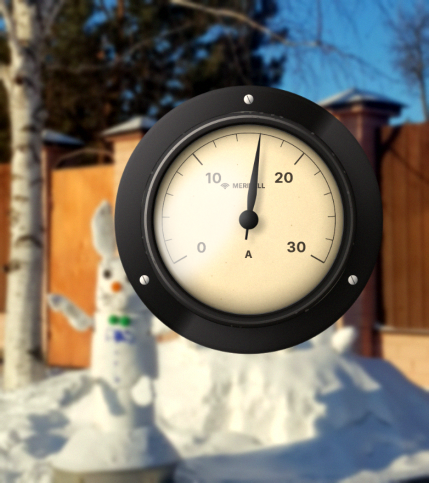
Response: 16; A
